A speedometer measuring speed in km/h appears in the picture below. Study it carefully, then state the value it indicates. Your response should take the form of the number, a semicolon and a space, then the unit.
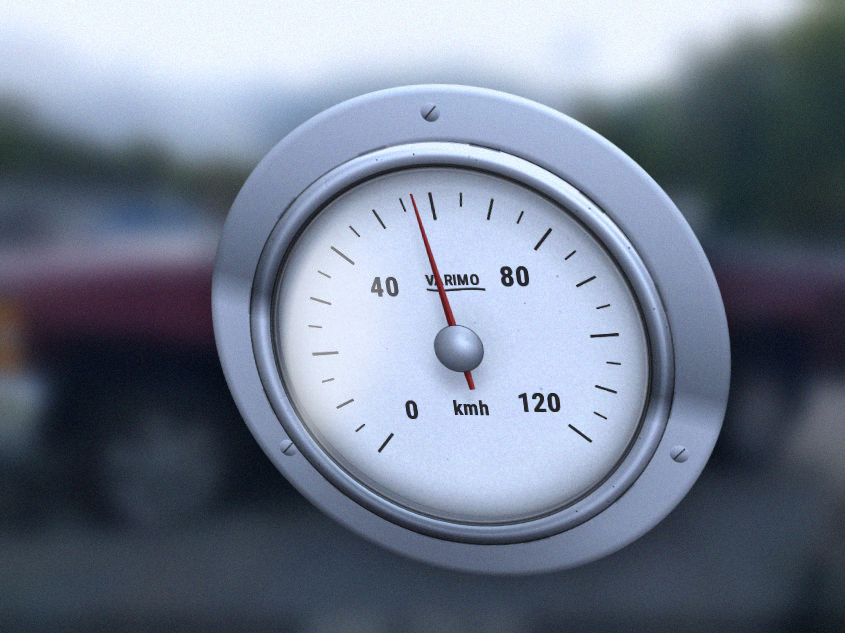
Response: 57.5; km/h
